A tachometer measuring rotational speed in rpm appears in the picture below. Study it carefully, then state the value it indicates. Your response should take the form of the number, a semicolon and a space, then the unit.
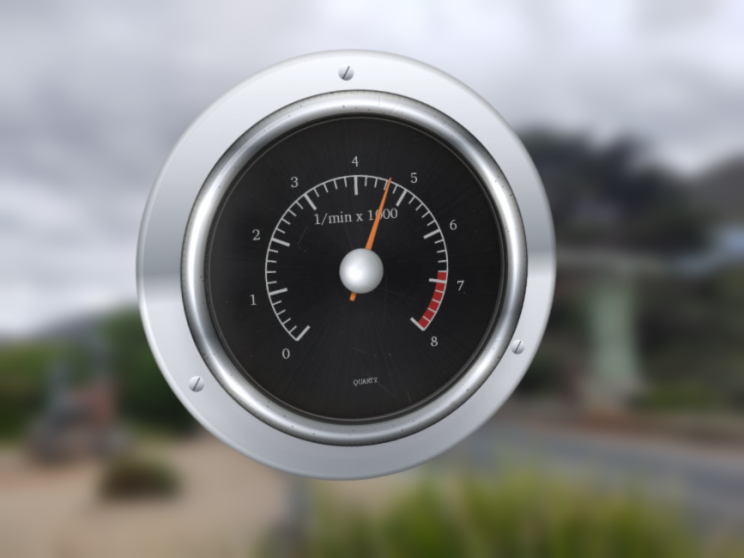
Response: 4600; rpm
